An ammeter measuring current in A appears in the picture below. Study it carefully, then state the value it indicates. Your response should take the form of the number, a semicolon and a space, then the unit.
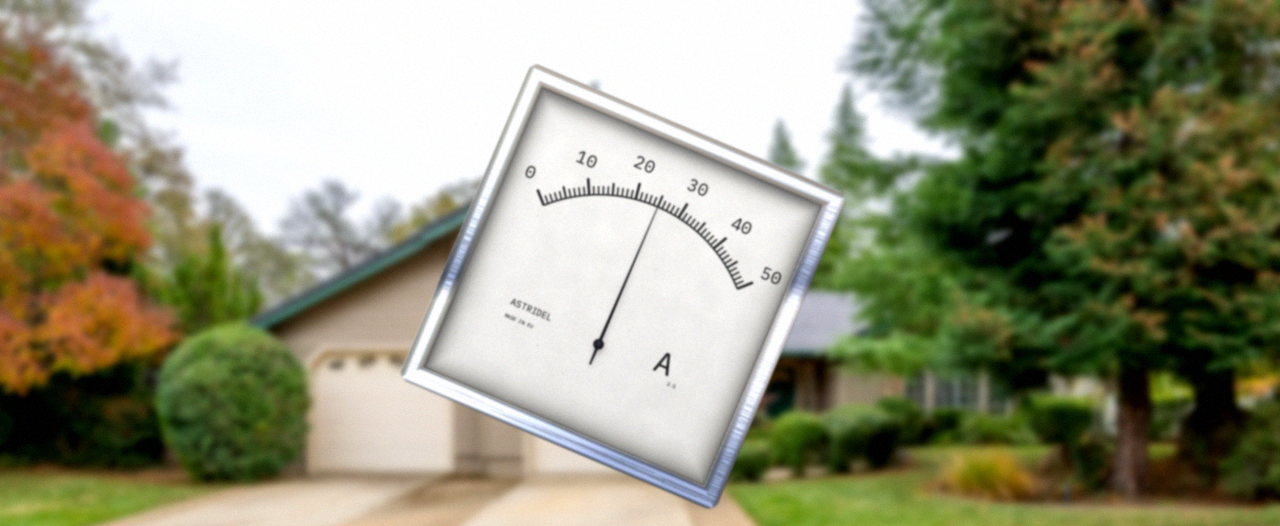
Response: 25; A
